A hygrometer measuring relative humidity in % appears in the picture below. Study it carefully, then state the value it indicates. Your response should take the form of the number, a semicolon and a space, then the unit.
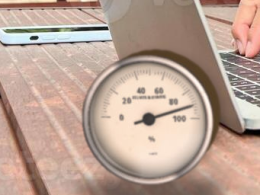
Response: 90; %
